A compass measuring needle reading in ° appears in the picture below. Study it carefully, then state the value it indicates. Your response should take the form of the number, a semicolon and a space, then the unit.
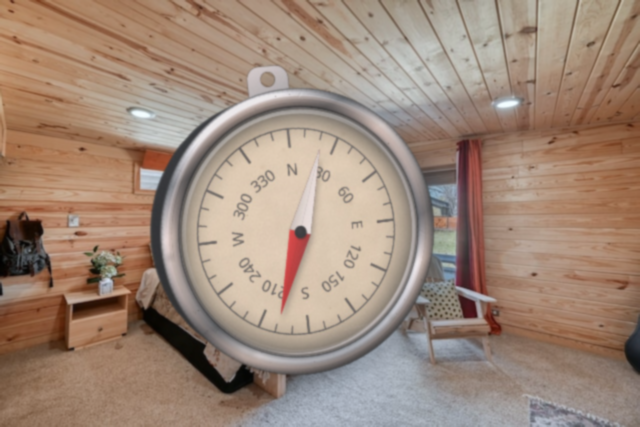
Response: 200; °
